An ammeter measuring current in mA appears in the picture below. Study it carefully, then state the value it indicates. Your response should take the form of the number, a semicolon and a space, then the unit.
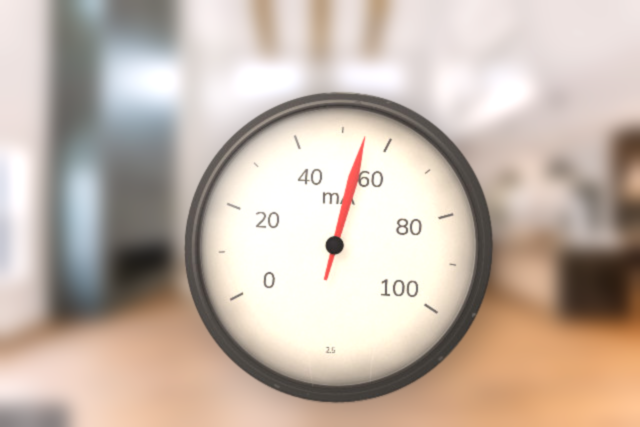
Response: 55; mA
